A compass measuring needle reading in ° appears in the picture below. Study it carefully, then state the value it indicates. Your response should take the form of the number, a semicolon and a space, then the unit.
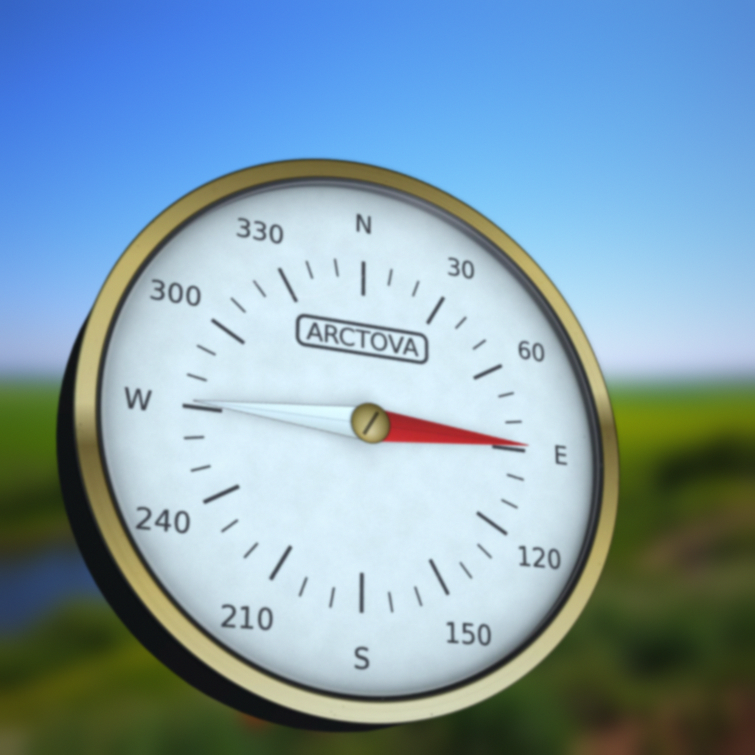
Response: 90; °
